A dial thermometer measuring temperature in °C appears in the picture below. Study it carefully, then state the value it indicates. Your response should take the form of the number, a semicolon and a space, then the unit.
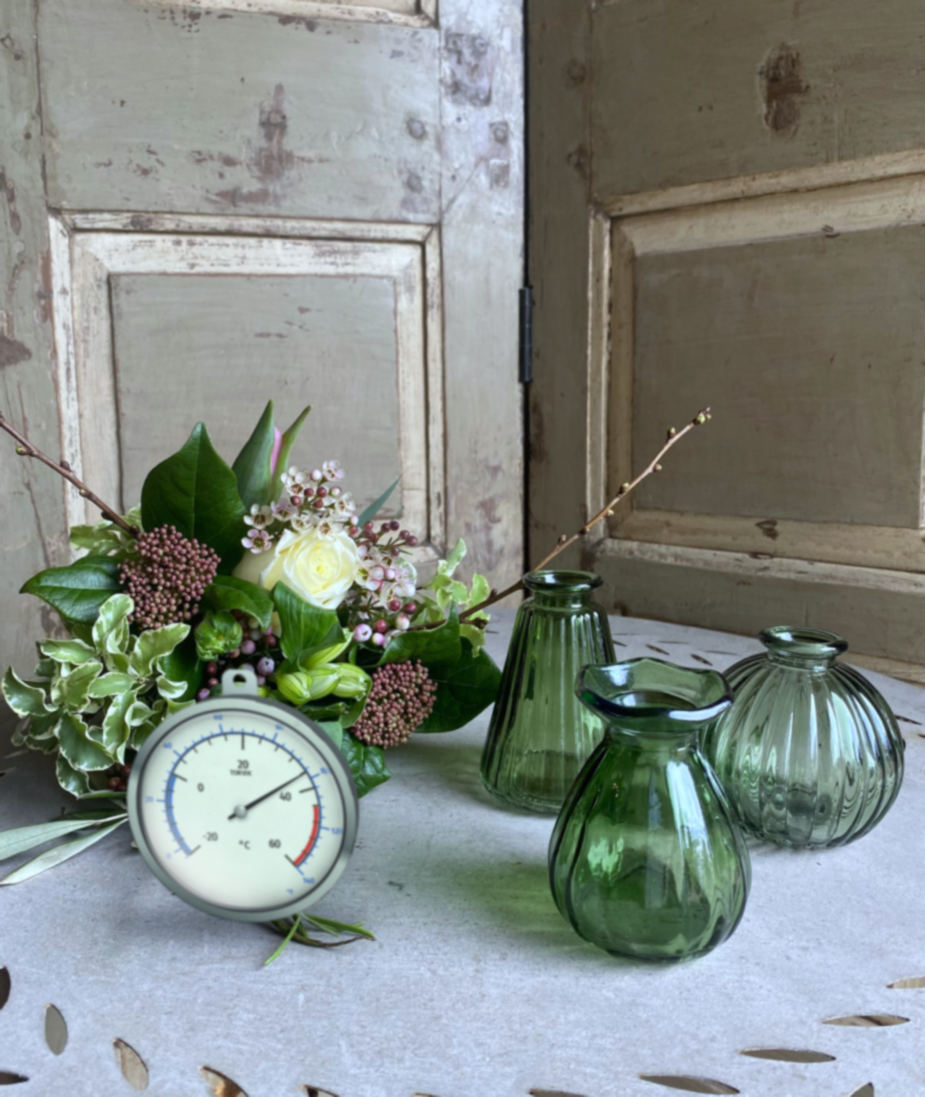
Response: 36; °C
